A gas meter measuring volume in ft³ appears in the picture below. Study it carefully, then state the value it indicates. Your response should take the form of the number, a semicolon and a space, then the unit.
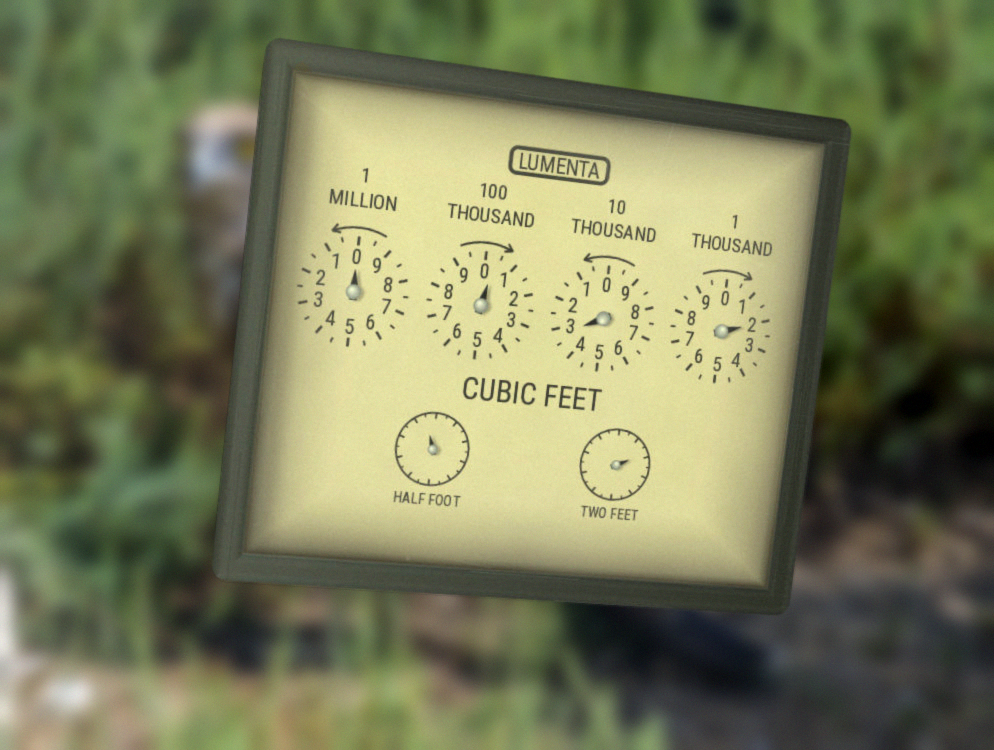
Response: 3200; ft³
